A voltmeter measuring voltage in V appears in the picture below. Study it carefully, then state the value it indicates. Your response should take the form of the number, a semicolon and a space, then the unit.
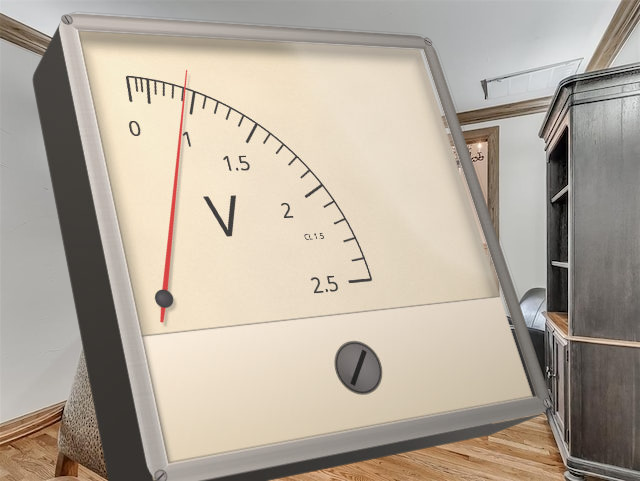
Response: 0.9; V
